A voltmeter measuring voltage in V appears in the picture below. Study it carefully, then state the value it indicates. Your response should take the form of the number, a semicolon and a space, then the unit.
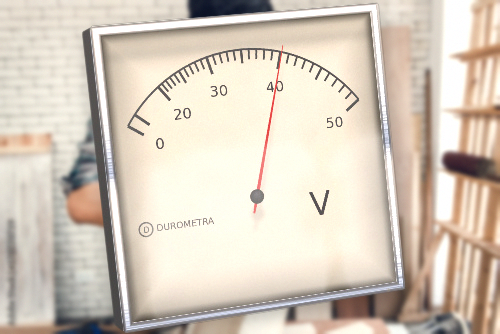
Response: 40; V
